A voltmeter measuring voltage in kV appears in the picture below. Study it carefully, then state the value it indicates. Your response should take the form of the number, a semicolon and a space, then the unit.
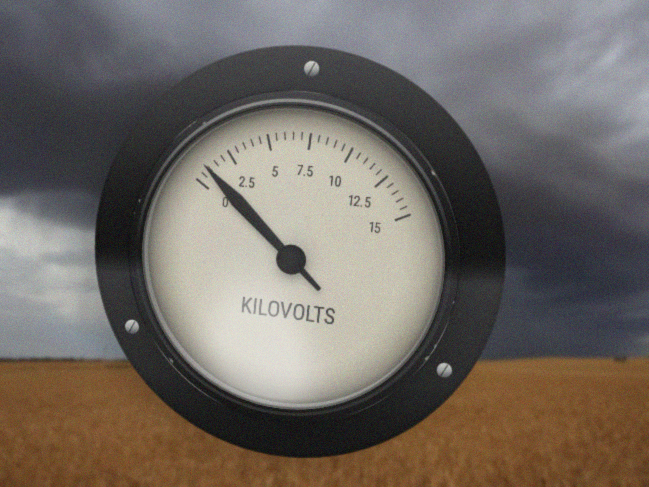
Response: 1; kV
